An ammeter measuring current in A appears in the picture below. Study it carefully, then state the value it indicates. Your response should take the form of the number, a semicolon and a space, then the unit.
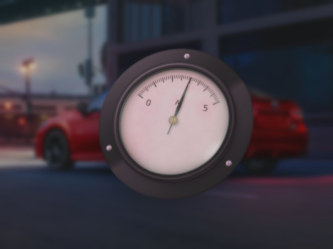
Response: 3; A
